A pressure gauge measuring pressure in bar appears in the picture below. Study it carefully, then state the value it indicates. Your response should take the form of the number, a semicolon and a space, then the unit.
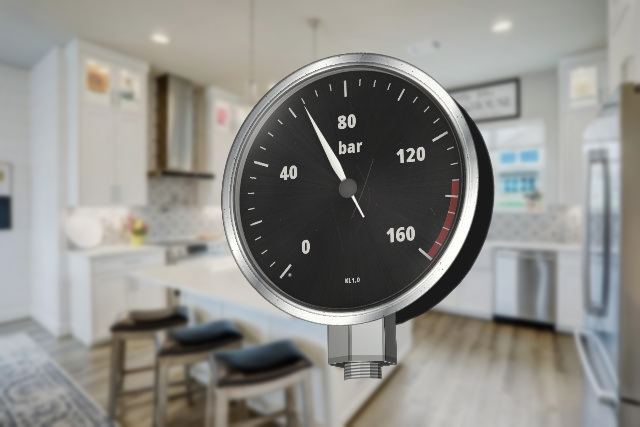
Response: 65; bar
